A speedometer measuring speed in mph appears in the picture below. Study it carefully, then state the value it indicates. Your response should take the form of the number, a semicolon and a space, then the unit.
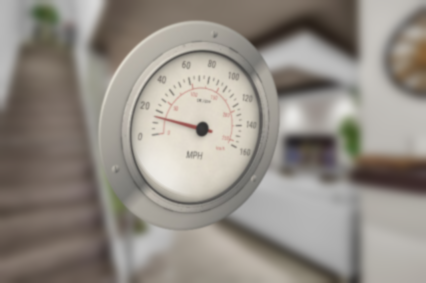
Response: 15; mph
